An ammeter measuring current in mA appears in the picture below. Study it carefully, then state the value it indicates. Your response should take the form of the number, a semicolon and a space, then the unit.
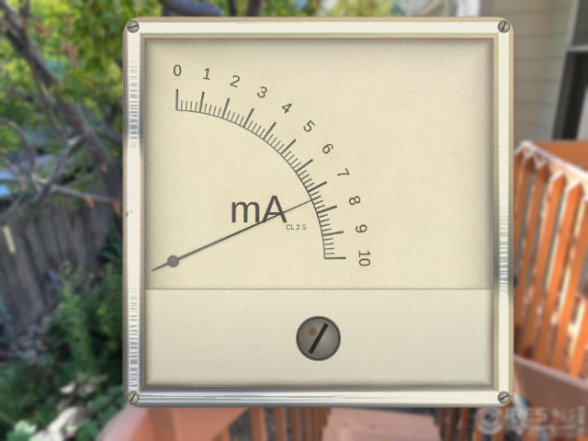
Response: 7.4; mA
